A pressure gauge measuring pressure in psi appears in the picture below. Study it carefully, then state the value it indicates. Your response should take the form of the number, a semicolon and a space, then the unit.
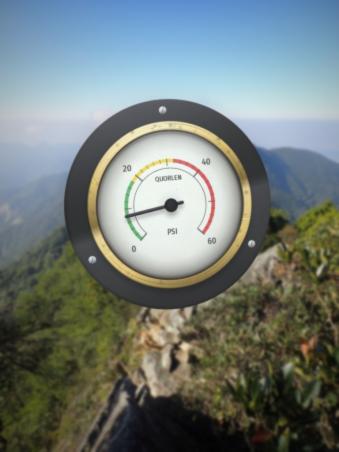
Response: 8; psi
